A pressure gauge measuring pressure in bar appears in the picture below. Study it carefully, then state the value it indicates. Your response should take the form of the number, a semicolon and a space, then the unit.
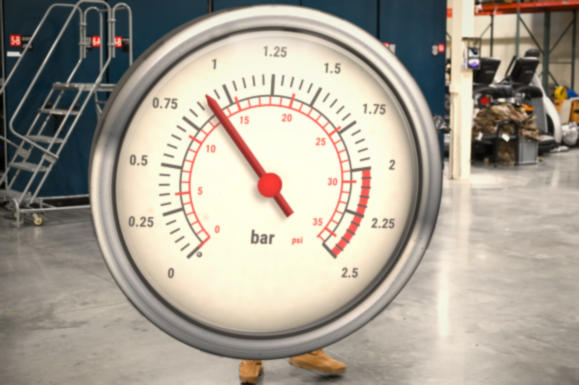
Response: 0.9; bar
